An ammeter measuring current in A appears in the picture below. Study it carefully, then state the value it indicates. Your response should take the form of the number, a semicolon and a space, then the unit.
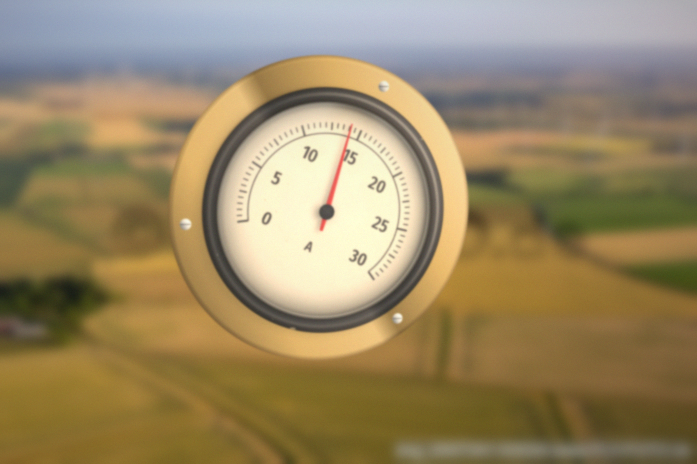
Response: 14; A
